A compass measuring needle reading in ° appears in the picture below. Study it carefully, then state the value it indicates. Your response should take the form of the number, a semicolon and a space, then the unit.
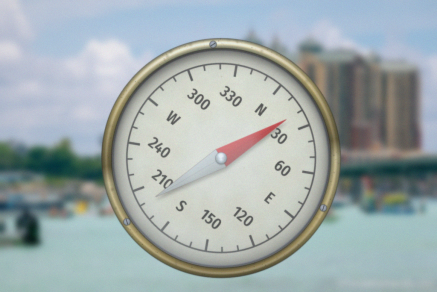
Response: 20; °
